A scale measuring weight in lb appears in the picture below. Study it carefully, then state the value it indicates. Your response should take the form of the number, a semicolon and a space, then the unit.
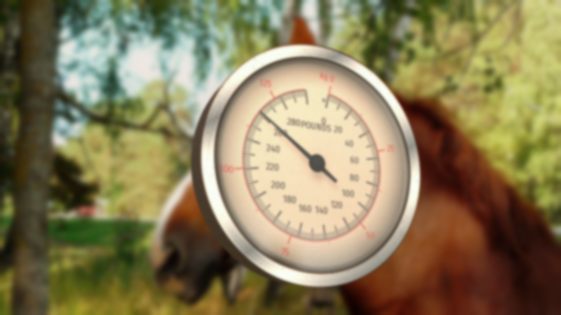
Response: 260; lb
